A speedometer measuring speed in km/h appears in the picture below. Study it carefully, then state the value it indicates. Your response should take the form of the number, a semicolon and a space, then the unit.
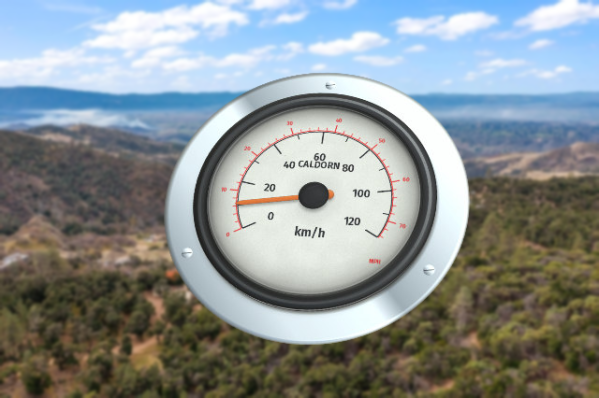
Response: 10; km/h
